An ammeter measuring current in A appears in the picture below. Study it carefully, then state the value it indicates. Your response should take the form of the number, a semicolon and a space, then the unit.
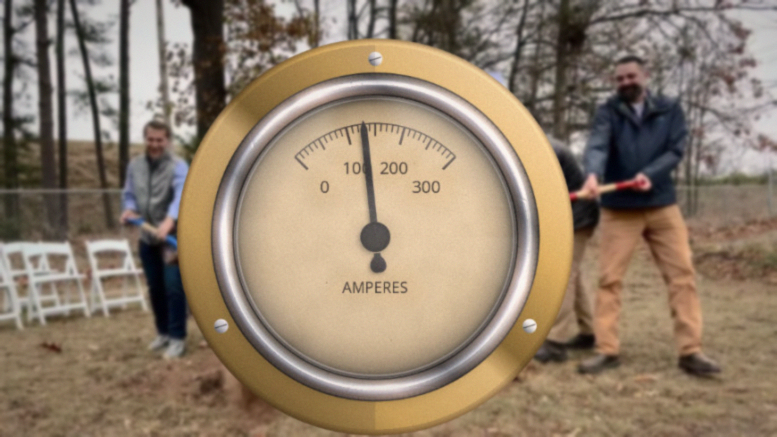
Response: 130; A
